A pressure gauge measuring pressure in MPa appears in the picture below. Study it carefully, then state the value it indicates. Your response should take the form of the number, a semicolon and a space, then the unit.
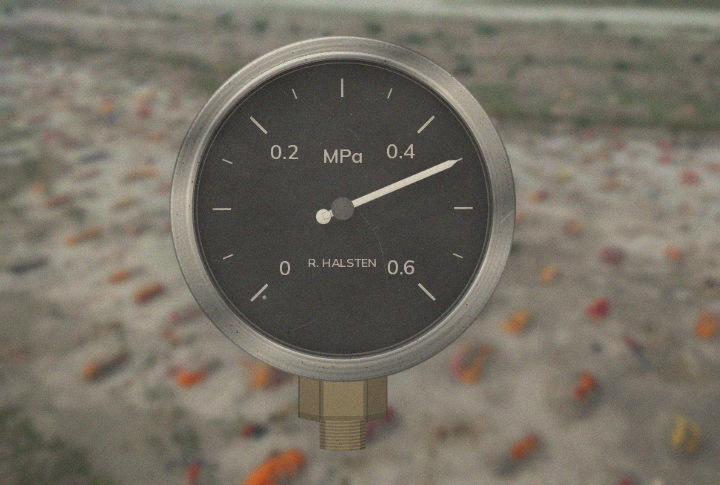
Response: 0.45; MPa
